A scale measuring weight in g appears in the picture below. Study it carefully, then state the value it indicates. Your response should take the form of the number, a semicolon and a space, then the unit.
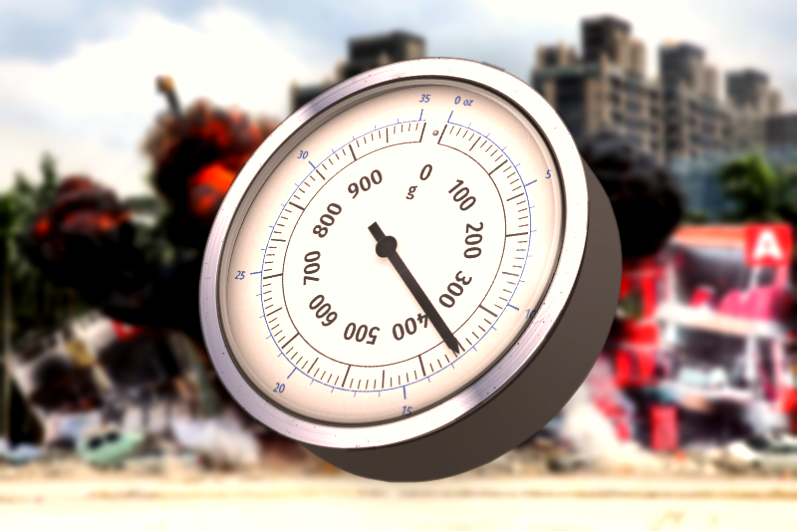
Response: 355; g
